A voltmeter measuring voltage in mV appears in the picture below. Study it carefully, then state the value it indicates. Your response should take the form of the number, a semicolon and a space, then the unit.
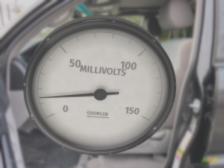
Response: 15; mV
